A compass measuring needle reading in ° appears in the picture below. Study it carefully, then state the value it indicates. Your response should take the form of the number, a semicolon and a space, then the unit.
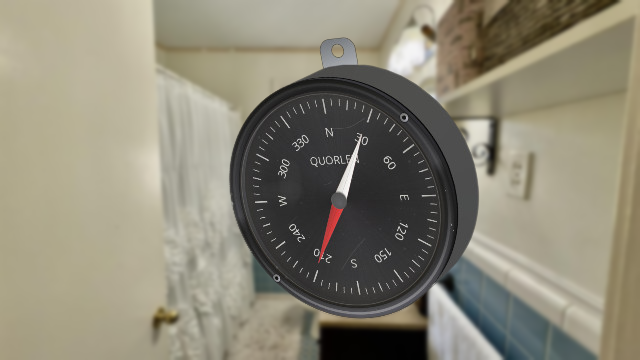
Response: 210; °
